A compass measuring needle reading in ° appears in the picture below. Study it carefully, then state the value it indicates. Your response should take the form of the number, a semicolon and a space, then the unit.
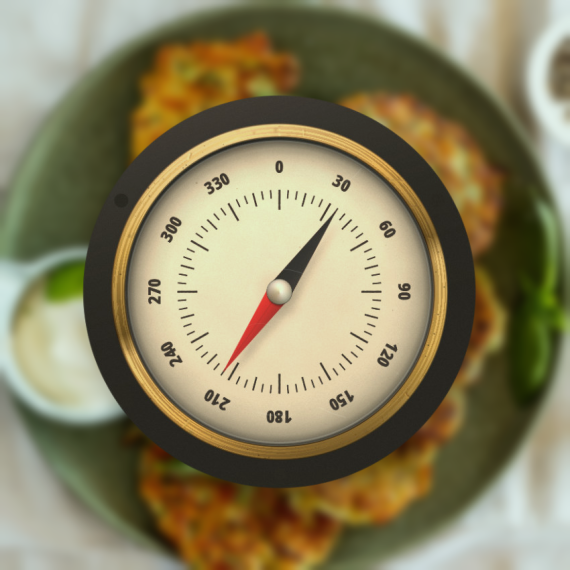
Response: 215; °
